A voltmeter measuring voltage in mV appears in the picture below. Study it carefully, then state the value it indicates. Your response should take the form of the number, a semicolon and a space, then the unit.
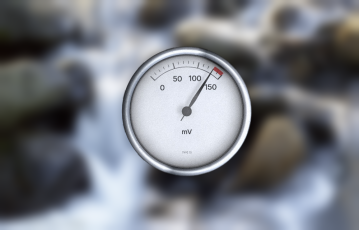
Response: 130; mV
